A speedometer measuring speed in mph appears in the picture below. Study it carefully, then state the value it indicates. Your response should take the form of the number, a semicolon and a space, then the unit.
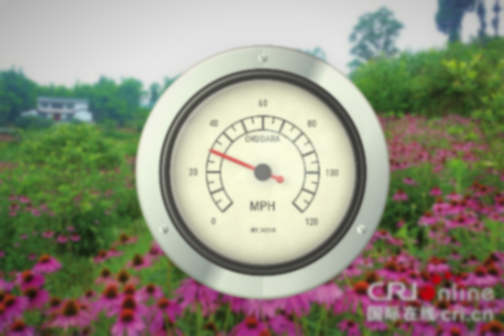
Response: 30; mph
